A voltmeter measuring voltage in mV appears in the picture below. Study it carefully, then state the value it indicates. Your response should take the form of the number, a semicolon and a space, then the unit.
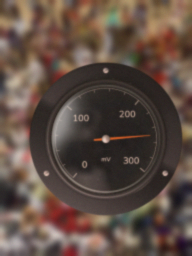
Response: 250; mV
